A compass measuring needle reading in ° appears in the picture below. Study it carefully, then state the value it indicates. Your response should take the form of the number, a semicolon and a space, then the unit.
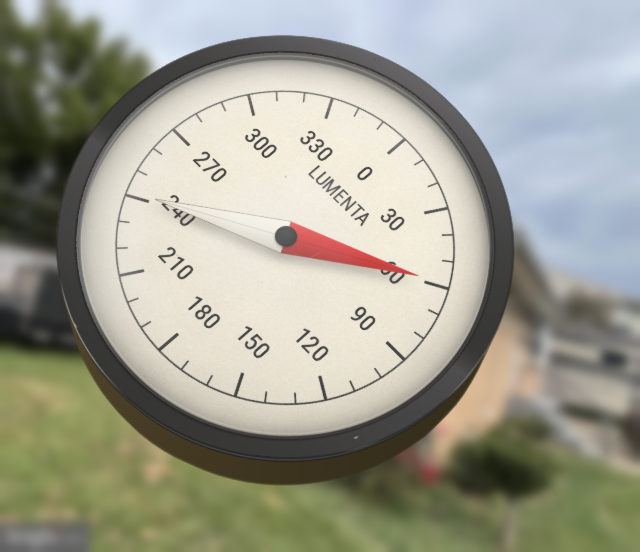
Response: 60; °
